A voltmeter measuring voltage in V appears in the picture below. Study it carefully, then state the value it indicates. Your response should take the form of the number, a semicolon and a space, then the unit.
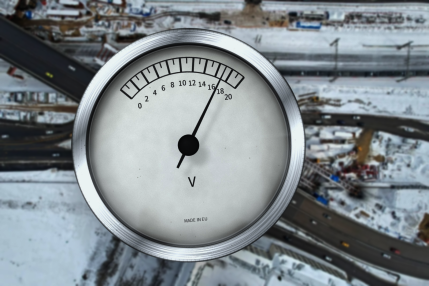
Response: 17; V
